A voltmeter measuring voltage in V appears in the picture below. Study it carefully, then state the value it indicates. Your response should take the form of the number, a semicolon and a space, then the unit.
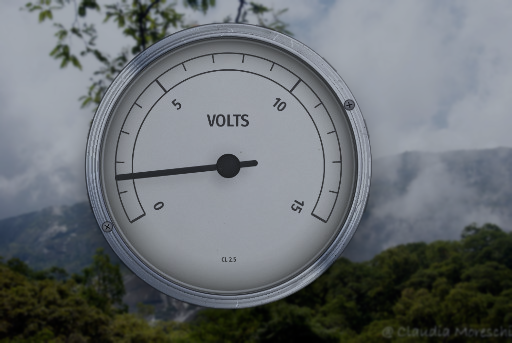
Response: 1.5; V
